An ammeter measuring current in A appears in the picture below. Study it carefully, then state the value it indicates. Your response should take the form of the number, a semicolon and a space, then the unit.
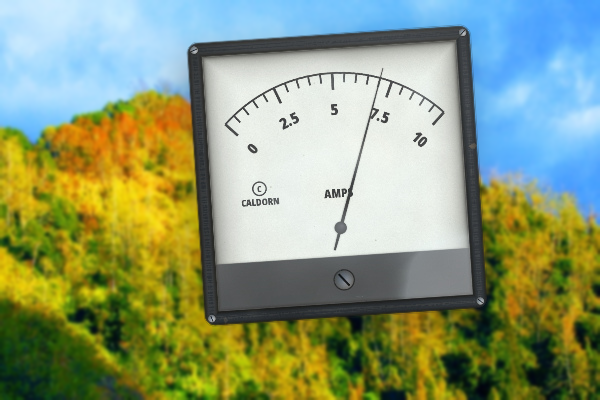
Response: 7; A
